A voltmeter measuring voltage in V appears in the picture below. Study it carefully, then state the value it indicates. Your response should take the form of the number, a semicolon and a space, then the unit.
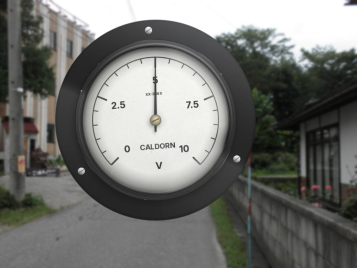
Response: 5; V
